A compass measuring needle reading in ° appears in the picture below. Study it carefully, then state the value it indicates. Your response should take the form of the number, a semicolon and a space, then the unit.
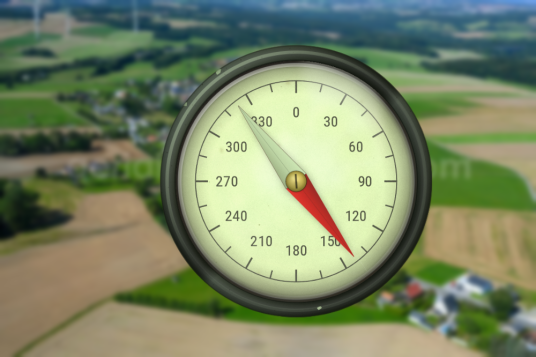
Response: 142.5; °
